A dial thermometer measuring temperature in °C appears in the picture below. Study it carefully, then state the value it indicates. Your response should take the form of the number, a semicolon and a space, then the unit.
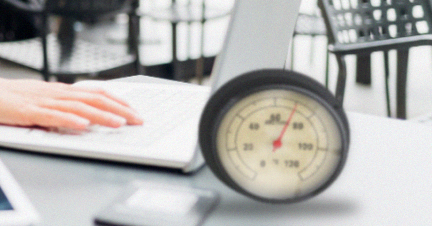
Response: 70; °C
